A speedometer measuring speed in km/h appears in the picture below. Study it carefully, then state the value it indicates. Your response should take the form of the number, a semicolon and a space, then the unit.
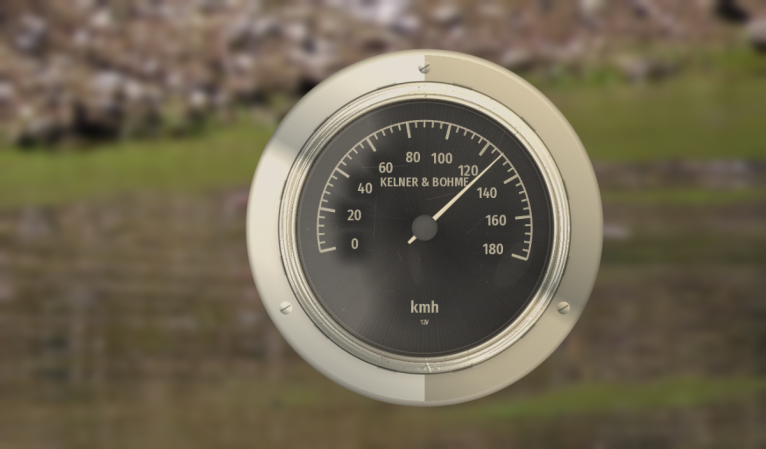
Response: 128; km/h
